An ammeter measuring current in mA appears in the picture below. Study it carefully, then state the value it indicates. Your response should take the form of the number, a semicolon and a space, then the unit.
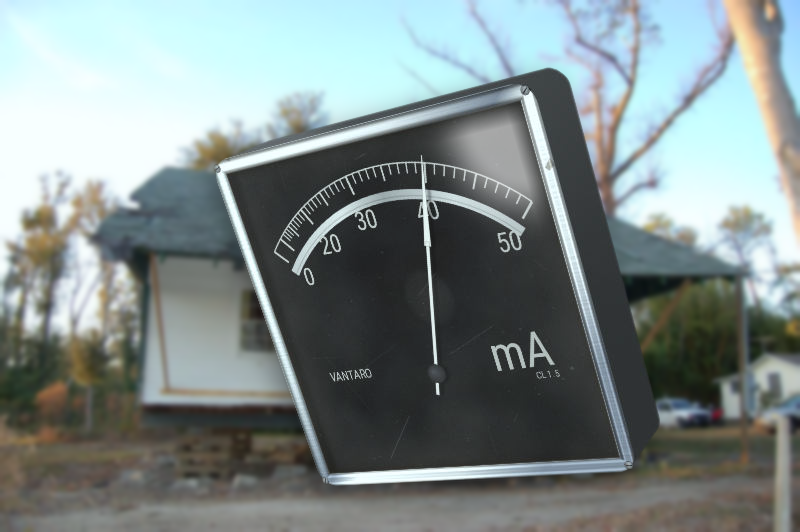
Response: 40; mA
